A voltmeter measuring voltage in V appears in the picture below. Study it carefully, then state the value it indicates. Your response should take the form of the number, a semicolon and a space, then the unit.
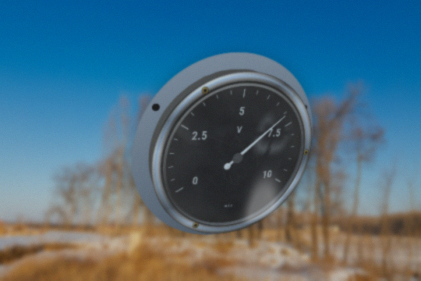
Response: 7; V
